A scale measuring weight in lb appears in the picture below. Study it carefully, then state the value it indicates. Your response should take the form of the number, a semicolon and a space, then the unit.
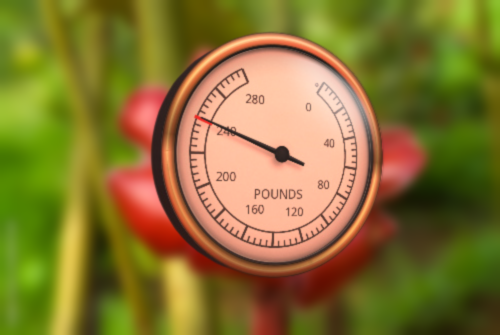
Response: 240; lb
